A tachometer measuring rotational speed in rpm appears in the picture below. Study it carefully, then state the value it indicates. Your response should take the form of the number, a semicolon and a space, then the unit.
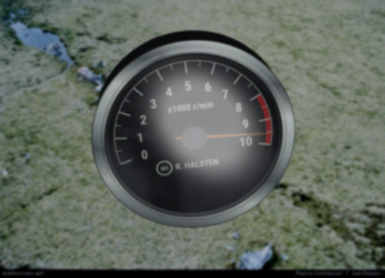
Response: 9500; rpm
